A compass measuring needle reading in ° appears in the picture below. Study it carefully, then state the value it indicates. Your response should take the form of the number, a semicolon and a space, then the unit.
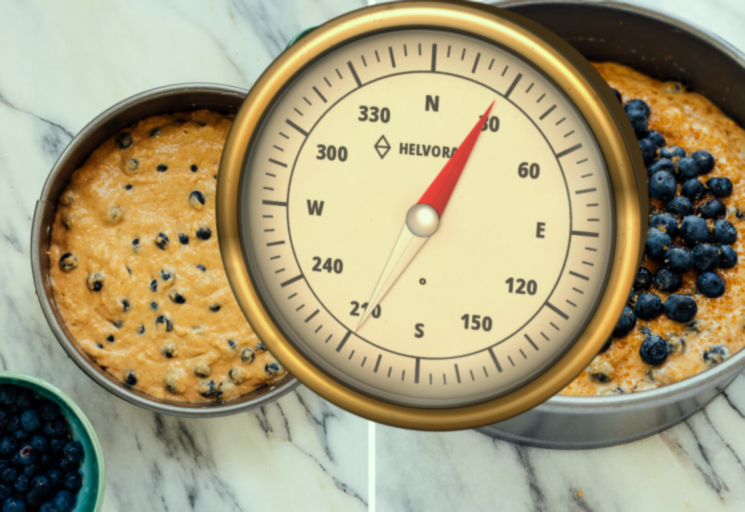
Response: 27.5; °
